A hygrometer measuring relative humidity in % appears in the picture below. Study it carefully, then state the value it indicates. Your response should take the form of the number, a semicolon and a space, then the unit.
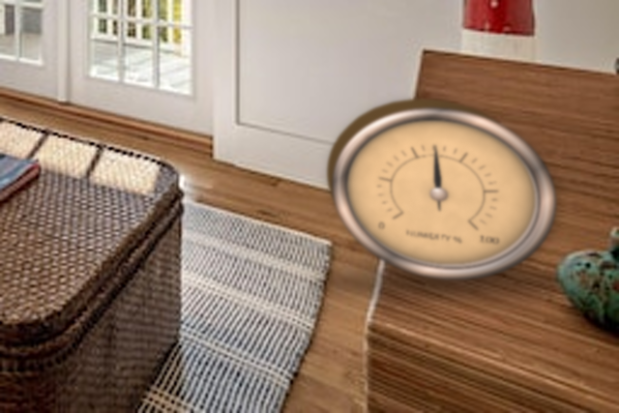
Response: 48; %
